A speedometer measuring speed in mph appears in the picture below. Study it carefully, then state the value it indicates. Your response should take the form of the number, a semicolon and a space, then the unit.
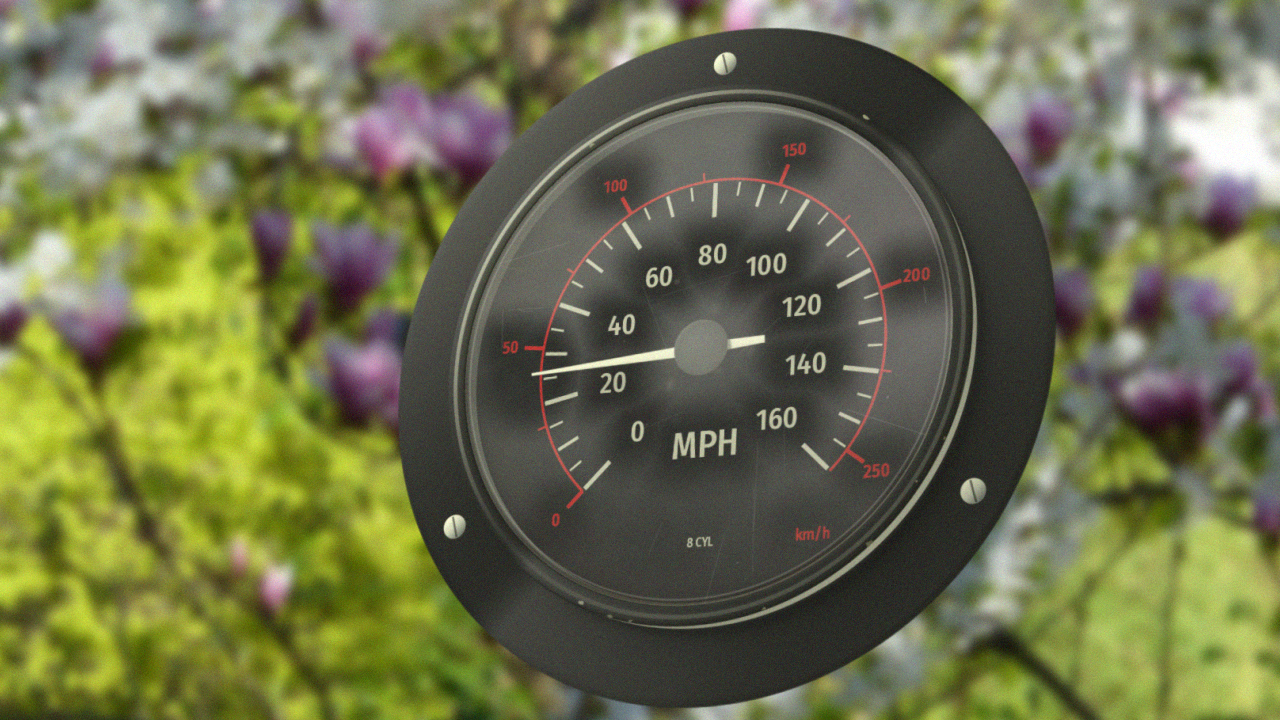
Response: 25; mph
